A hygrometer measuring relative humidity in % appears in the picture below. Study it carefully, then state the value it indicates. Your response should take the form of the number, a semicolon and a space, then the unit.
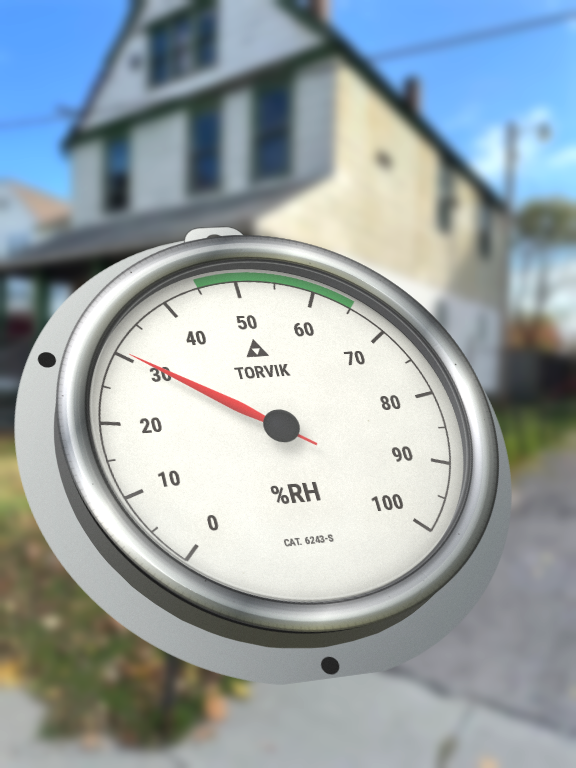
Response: 30; %
